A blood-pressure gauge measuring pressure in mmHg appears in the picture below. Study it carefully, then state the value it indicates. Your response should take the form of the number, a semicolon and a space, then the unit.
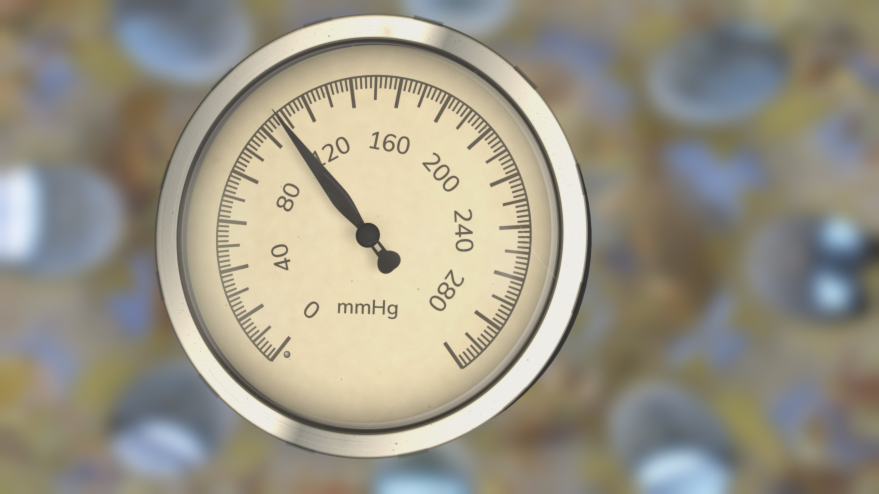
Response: 108; mmHg
